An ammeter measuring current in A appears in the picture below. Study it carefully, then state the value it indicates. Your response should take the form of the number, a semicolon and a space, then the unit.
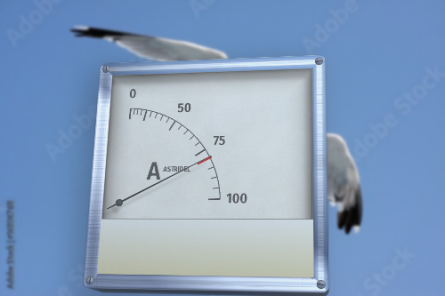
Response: 80; A
